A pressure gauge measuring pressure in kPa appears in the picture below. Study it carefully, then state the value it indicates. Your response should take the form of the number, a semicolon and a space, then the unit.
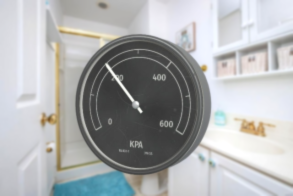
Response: 200; kPa
